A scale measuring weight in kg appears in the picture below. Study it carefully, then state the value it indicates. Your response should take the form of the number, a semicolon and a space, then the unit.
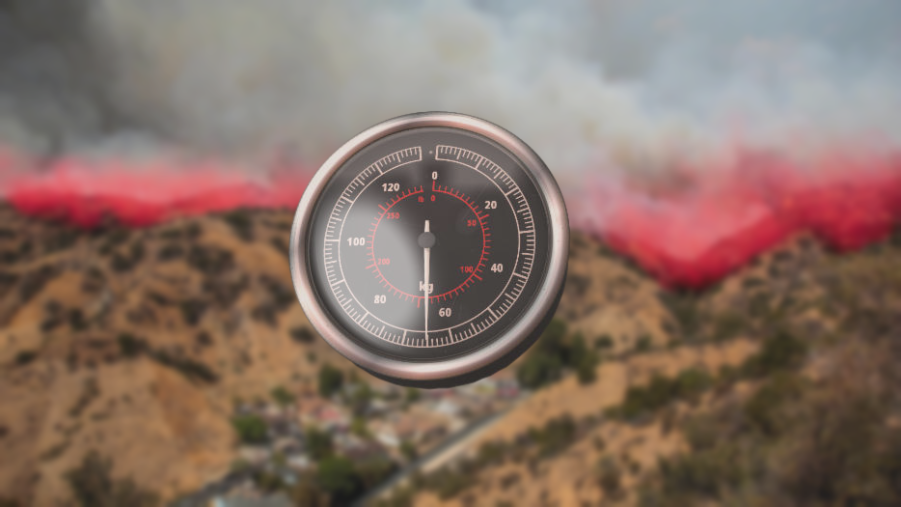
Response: 65; kg
